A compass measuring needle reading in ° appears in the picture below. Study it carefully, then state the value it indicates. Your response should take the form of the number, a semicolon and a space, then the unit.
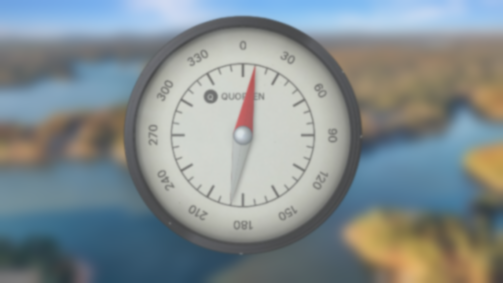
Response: 10; °
